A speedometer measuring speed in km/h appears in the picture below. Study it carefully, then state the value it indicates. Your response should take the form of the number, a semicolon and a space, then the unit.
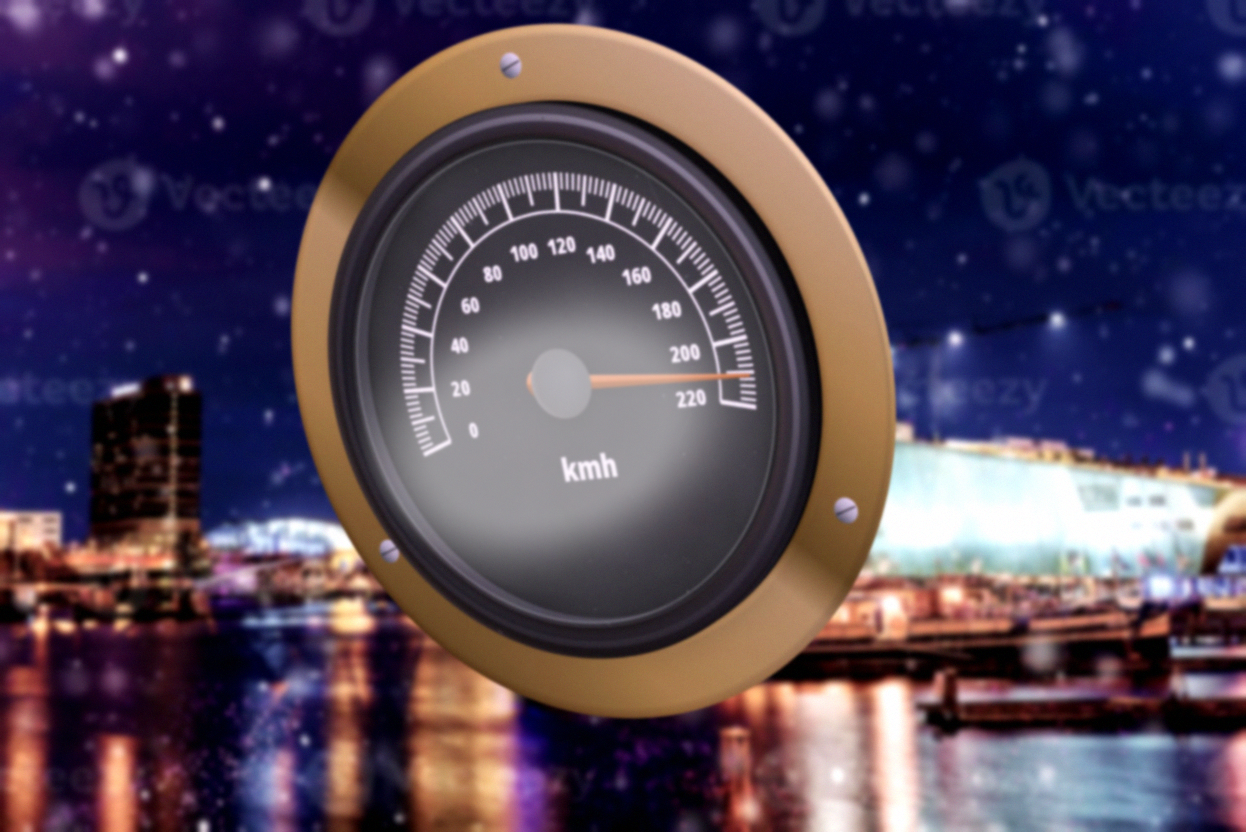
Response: 210; km/h
